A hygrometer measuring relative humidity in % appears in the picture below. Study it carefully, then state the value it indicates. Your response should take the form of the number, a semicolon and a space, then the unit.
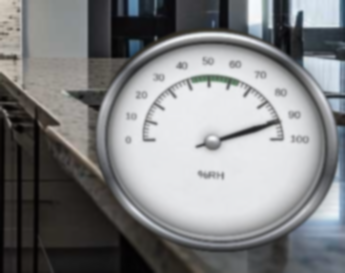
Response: 90; %
